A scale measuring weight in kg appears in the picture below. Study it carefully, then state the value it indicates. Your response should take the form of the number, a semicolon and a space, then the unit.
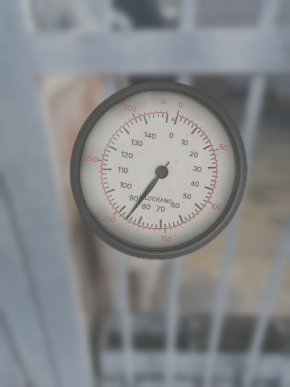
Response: 86; kg
